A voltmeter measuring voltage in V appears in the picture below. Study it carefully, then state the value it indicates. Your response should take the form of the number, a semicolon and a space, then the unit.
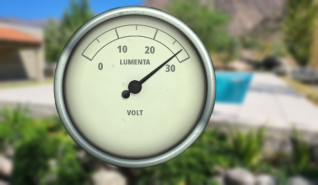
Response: 27.5; V
